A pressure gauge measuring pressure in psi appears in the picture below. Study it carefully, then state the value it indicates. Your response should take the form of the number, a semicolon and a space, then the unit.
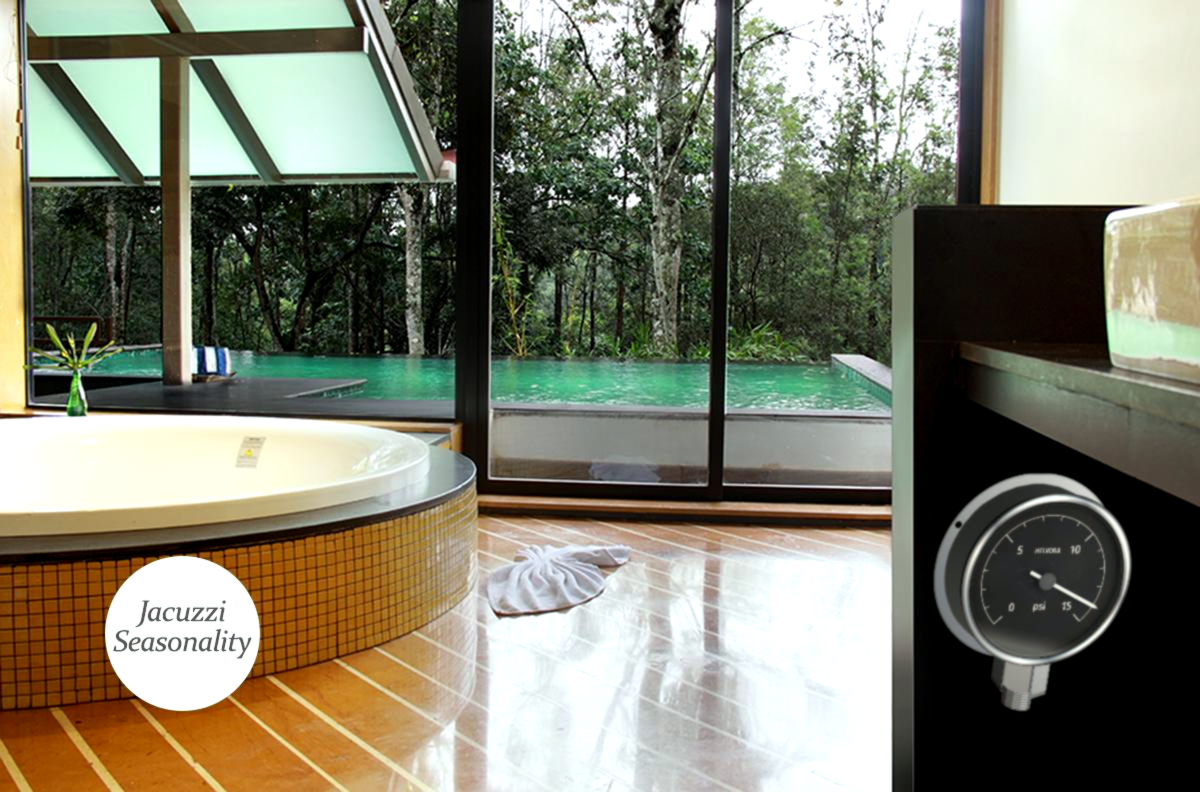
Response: 14; psi
